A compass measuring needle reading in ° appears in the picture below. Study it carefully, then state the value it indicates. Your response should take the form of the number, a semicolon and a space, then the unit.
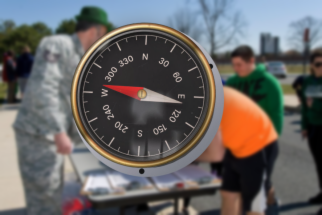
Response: 280; °
